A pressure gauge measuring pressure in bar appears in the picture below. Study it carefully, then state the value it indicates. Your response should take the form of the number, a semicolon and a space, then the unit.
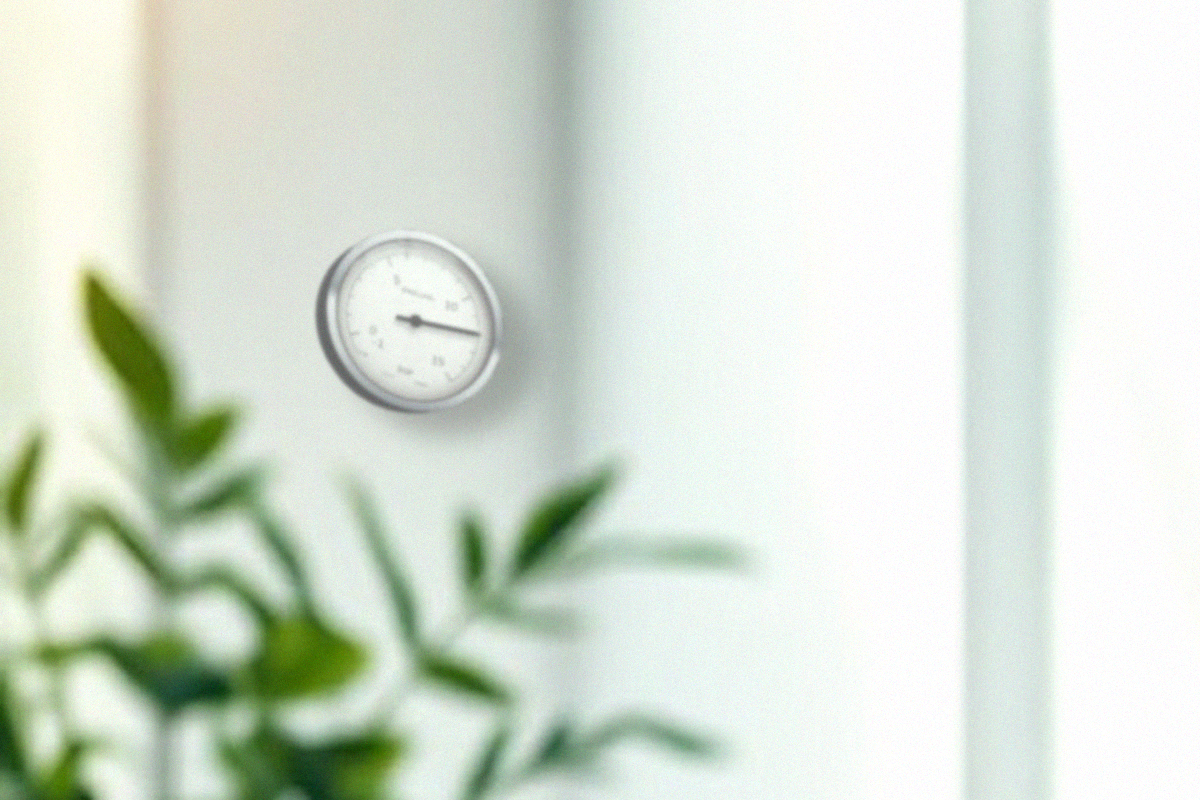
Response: 12; bar
